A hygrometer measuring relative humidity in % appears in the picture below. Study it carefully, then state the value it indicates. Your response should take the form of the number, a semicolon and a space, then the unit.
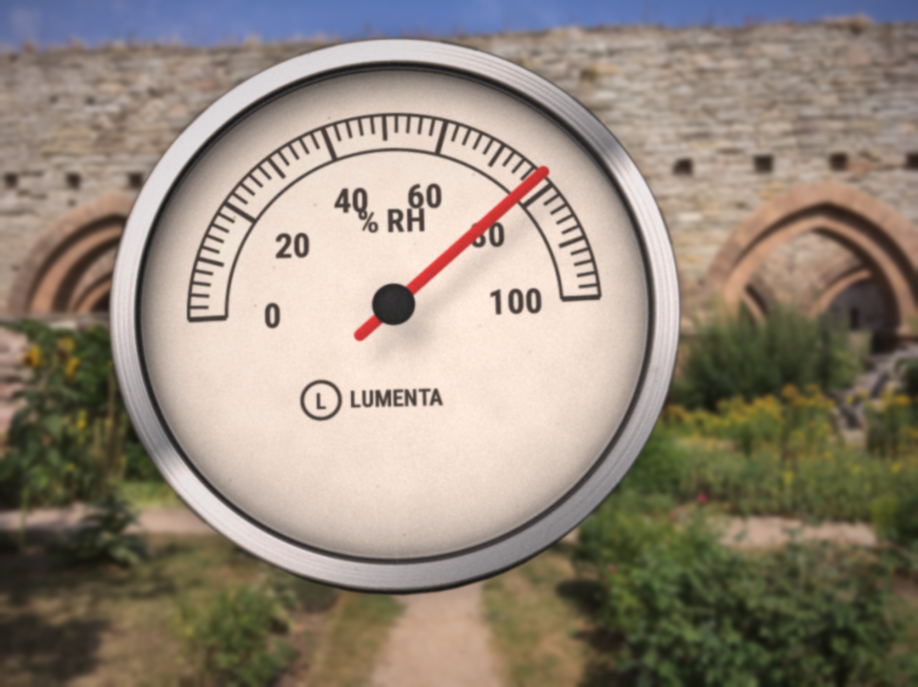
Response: 78; %
